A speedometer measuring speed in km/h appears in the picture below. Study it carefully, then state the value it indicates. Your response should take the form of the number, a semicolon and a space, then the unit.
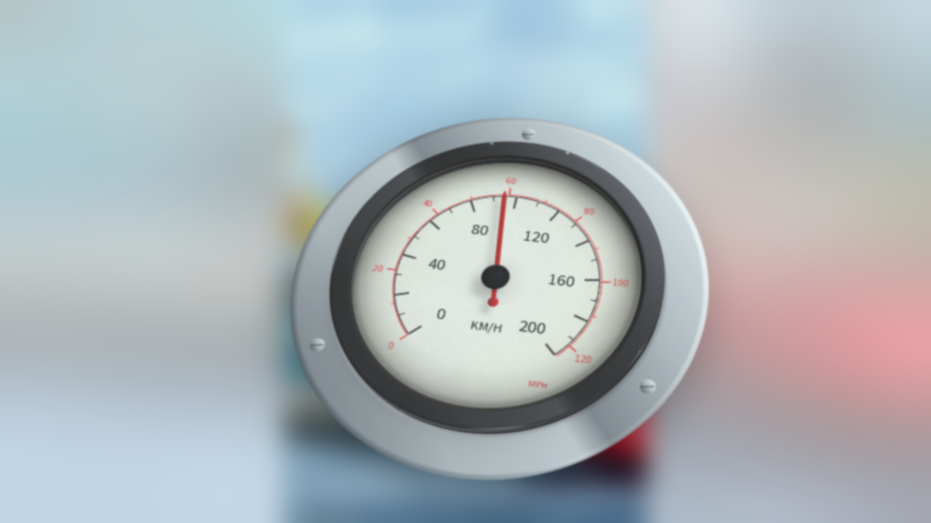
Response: 95; km/h
